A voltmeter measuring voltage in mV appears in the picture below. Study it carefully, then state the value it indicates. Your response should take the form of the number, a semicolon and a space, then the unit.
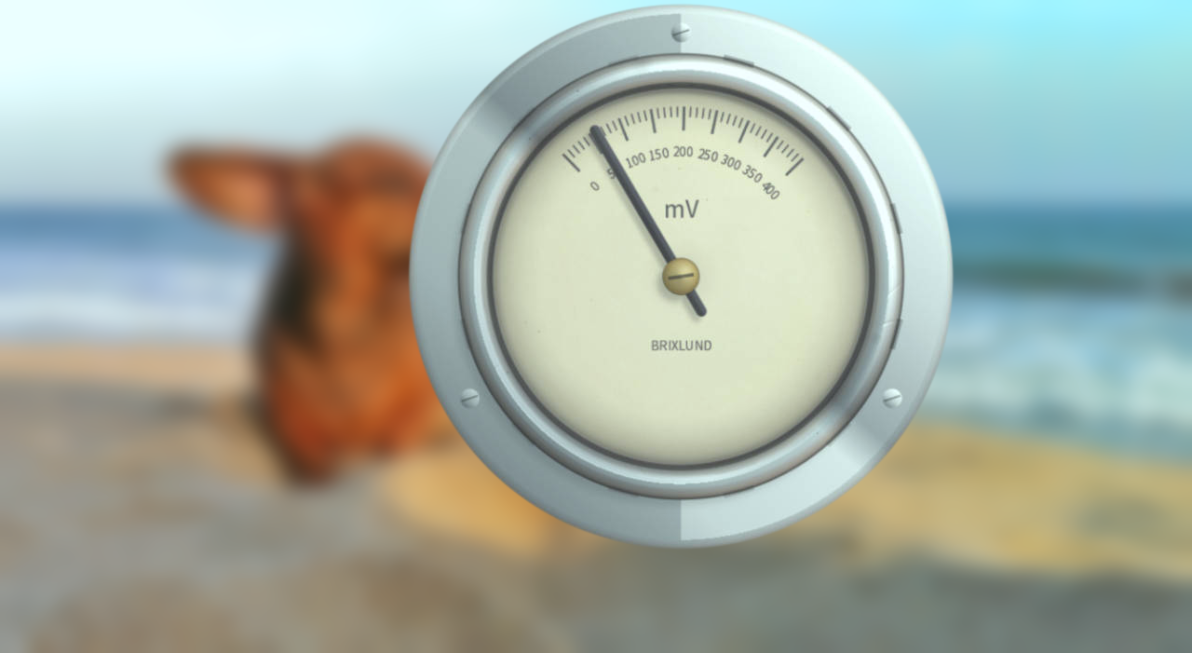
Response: 60; mV
